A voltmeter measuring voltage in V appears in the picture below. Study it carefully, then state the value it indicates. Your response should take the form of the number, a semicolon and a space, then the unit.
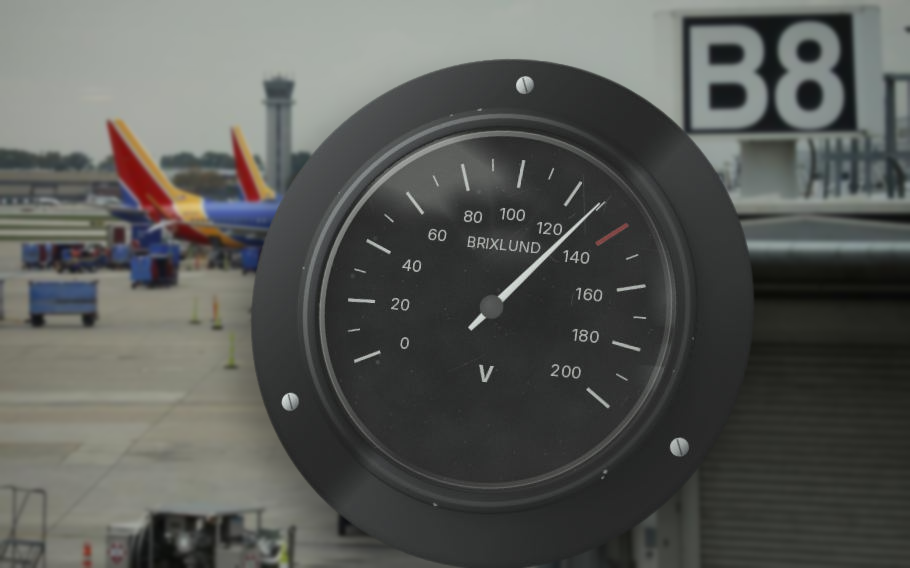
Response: 130; V
